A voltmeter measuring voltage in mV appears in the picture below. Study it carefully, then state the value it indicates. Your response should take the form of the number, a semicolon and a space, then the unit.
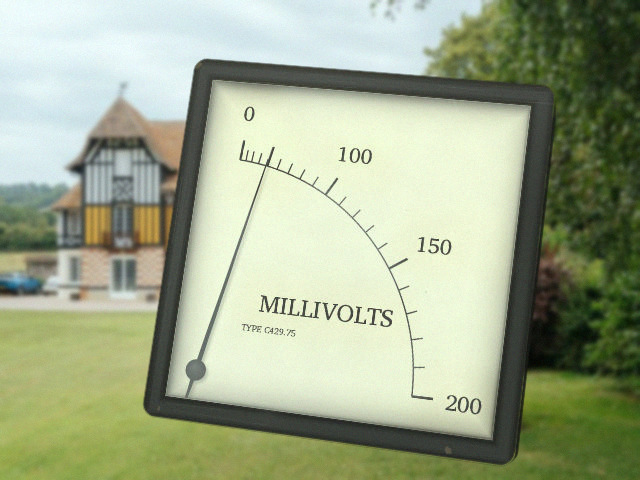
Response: 50; mV
